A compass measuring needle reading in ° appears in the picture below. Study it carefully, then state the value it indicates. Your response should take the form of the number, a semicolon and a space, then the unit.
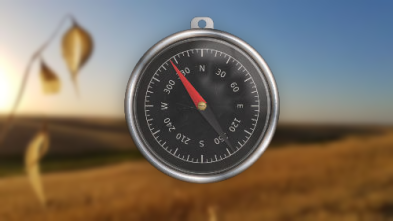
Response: 325; °
